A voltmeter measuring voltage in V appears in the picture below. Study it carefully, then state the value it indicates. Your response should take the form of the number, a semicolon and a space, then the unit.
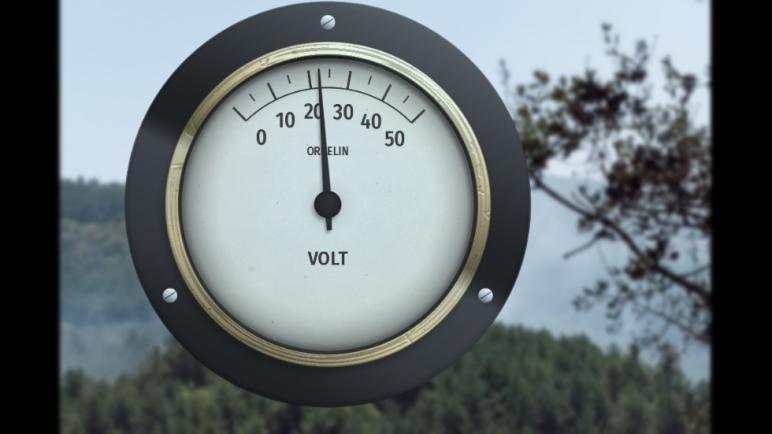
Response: 22.5; V
